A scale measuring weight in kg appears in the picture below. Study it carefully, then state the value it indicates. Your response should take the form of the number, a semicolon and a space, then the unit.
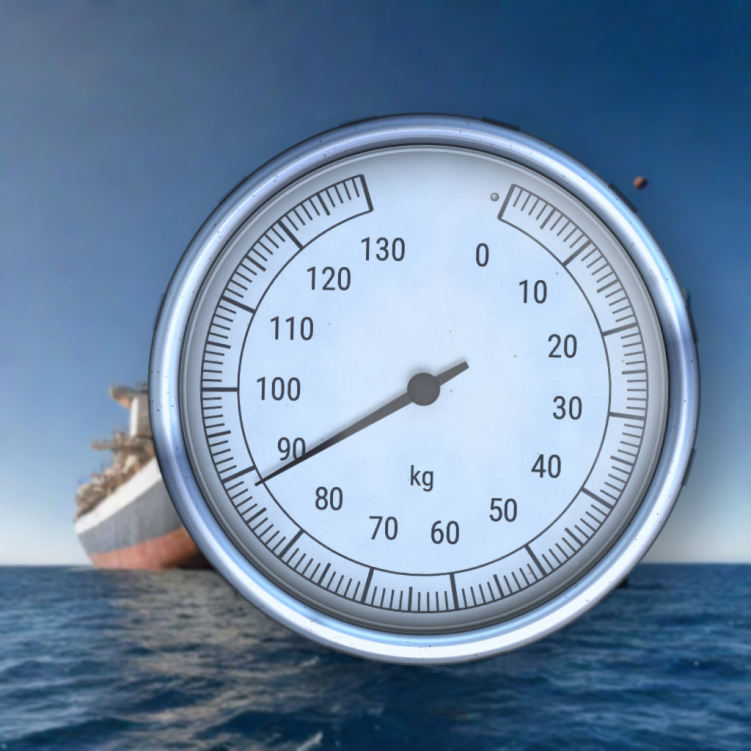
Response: 88; kg
